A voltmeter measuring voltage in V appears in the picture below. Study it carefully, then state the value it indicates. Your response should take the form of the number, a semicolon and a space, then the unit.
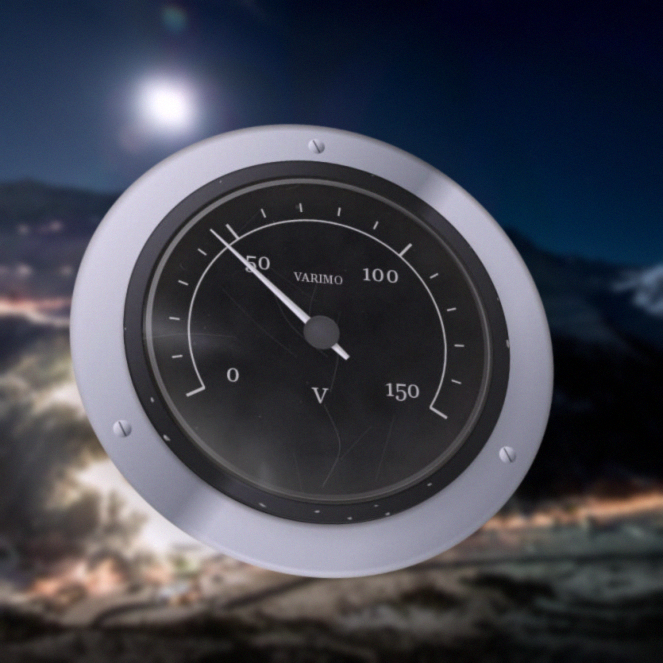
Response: 45; V
